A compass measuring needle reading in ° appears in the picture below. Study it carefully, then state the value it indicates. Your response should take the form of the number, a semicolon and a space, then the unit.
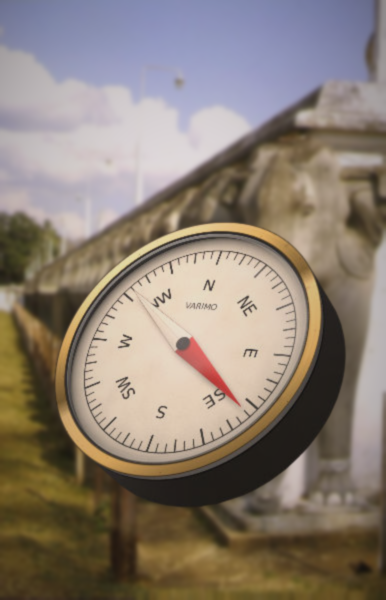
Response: 125; °
